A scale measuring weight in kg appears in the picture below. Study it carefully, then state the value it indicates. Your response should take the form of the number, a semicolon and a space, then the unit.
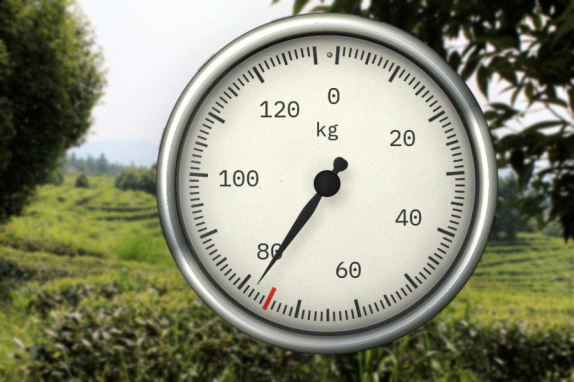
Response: 78; kg
